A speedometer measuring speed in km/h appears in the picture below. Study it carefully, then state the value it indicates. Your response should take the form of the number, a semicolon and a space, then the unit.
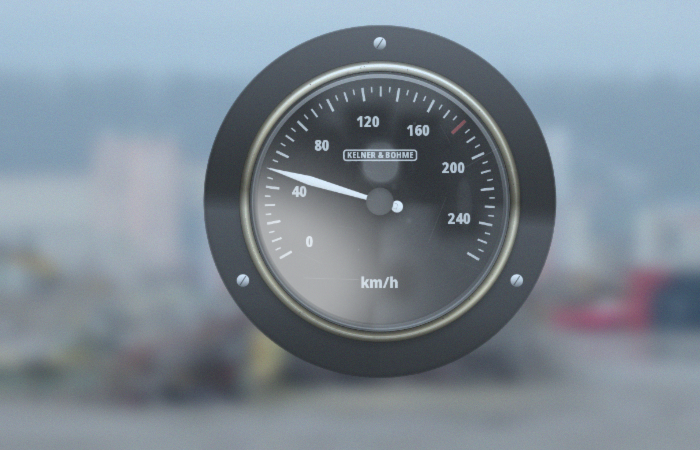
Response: 50; km/h
